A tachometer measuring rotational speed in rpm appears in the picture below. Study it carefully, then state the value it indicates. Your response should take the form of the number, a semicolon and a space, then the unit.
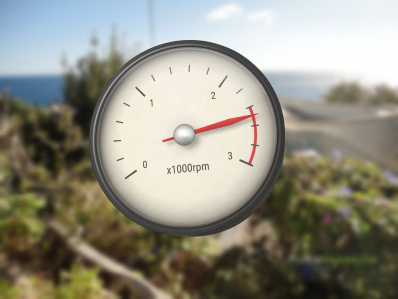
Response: 2500; rpm
